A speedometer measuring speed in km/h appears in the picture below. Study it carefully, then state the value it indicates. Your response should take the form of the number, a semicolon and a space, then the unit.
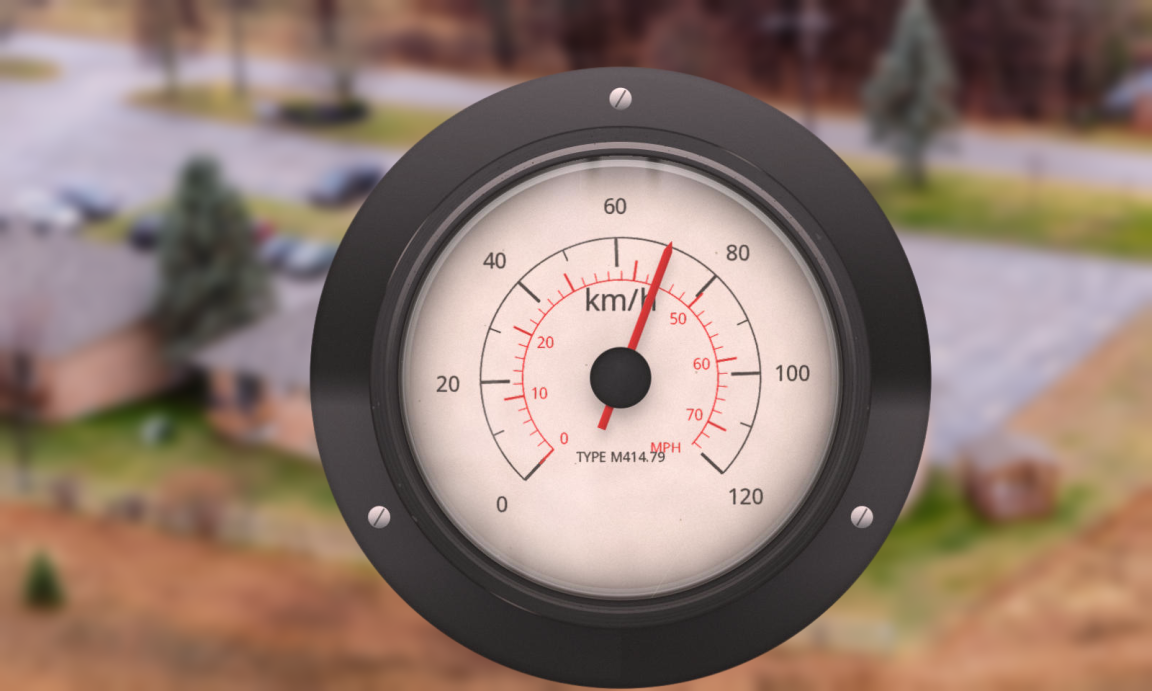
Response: 70; km/h
